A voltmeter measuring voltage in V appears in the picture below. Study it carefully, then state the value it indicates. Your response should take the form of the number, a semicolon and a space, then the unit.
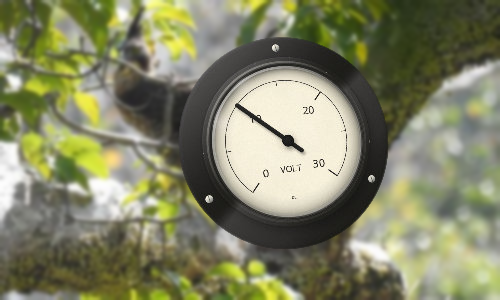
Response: 10; V
